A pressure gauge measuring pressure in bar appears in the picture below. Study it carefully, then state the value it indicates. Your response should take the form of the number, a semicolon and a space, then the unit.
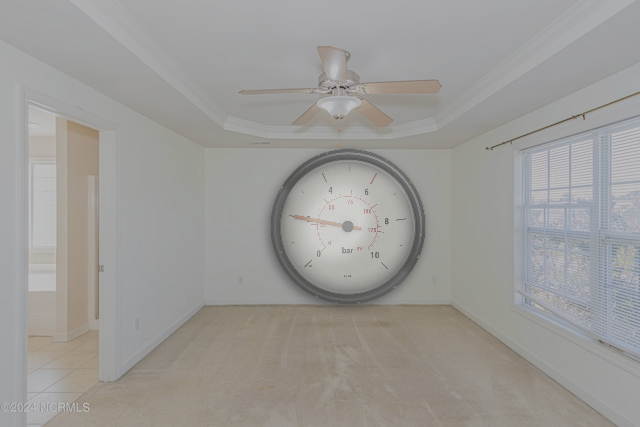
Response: 2; bar
